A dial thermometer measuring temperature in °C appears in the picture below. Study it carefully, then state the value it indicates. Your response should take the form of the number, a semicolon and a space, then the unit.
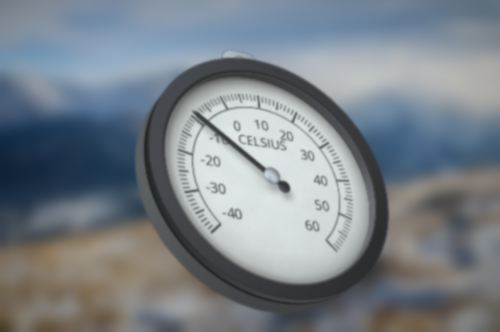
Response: -10; °C
